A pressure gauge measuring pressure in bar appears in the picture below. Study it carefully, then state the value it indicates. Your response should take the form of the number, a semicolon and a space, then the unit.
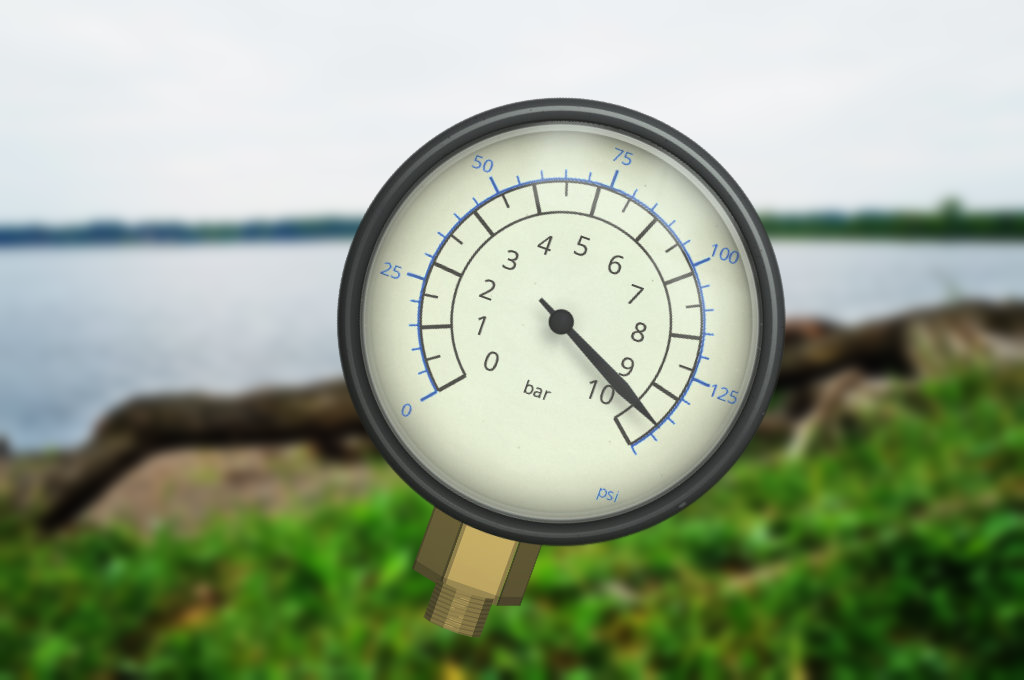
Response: 9.5; bar
